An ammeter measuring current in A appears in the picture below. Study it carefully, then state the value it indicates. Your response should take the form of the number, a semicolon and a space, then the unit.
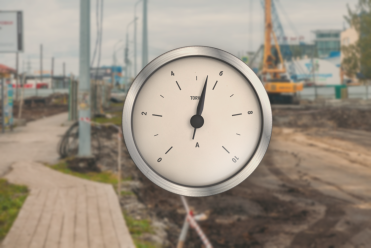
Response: 5.5; A
